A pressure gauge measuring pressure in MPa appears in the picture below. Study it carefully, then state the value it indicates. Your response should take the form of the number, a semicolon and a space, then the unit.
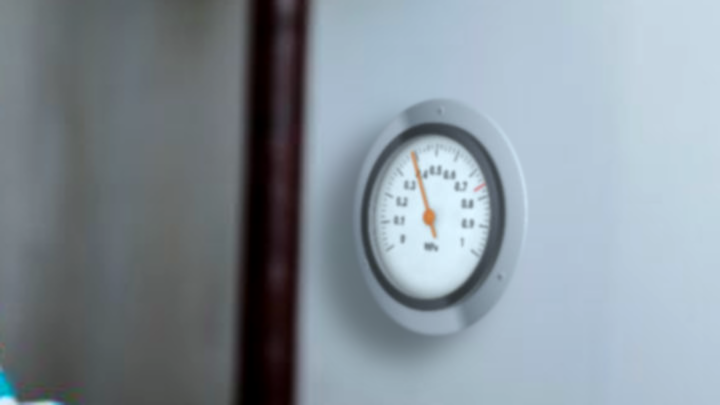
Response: 0.4; MPa
